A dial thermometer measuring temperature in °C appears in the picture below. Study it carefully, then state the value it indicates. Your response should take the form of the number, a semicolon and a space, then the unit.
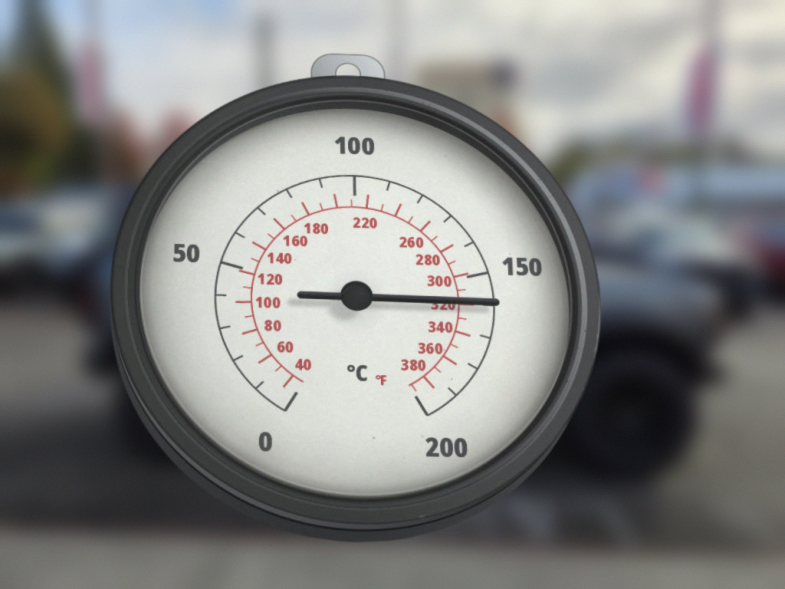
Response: 160; °C
